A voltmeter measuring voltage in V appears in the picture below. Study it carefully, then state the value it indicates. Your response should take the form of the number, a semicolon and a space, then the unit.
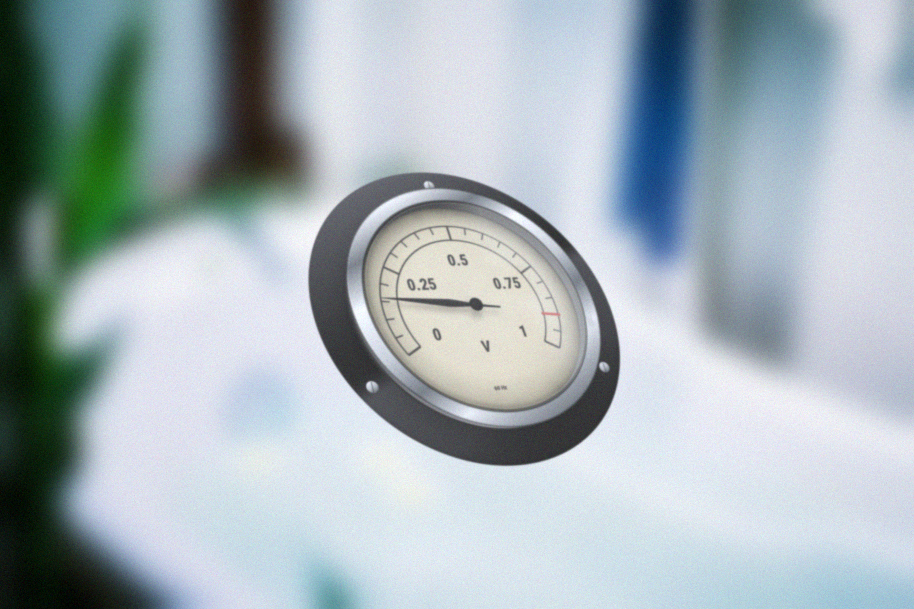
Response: 0.15; V
